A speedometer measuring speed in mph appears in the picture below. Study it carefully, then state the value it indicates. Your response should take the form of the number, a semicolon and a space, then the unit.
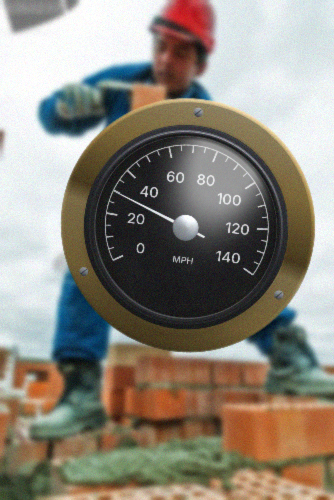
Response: 30; mph
